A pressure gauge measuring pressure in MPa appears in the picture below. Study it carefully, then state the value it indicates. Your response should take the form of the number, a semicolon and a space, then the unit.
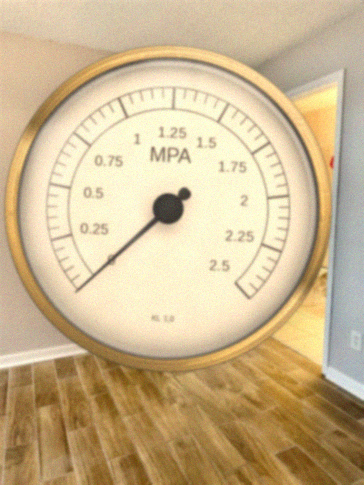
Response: 0; MPa
